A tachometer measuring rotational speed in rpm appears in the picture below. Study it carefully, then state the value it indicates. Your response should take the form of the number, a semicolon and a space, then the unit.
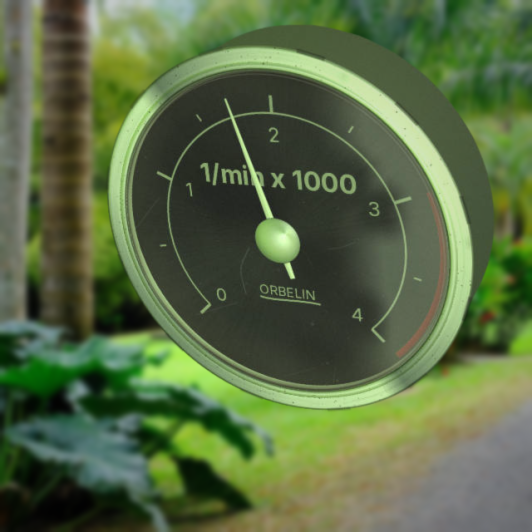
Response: 1750; rpm
